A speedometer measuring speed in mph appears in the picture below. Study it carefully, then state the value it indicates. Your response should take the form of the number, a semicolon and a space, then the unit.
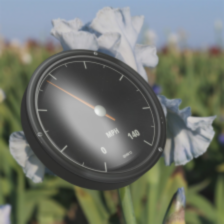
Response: 55; mph
